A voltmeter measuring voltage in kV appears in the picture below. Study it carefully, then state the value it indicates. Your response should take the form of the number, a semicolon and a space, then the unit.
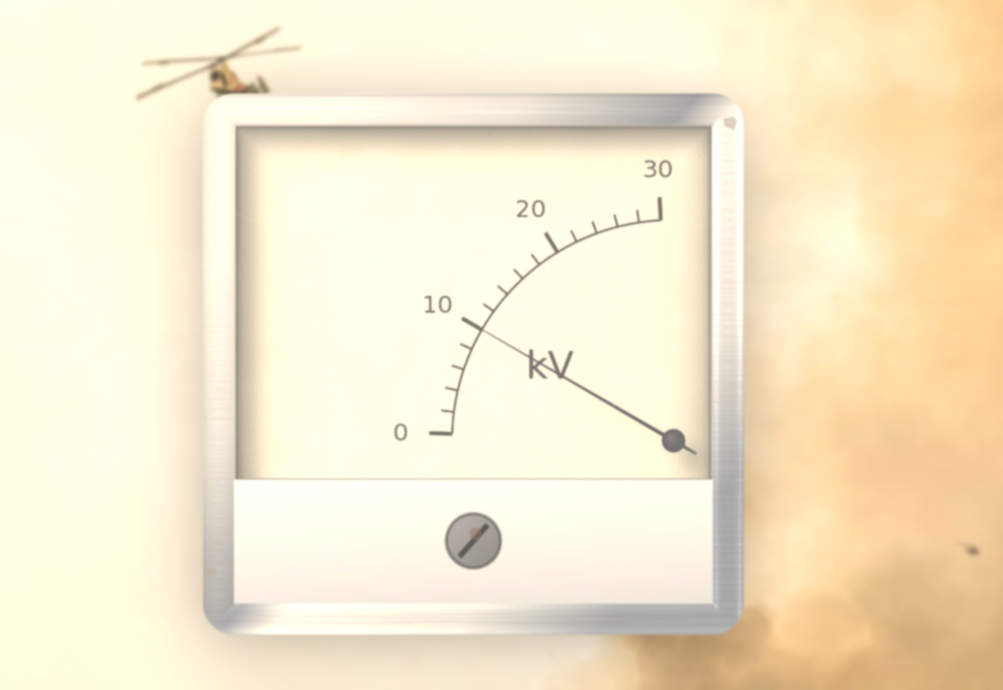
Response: 10; kV
